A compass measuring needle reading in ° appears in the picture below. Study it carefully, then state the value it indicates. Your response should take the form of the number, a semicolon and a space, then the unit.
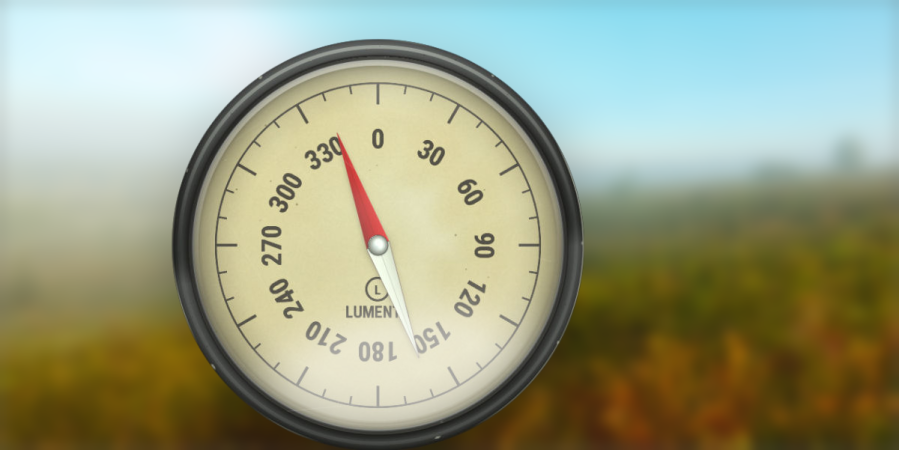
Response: 340; °
